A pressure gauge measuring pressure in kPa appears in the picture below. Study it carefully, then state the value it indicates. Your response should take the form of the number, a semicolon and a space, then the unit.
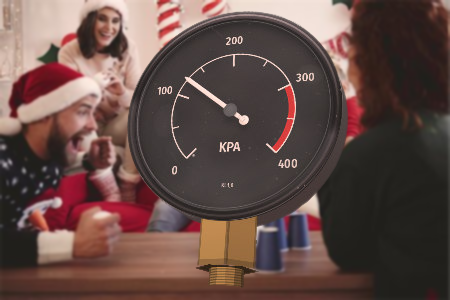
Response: 125; kPa
